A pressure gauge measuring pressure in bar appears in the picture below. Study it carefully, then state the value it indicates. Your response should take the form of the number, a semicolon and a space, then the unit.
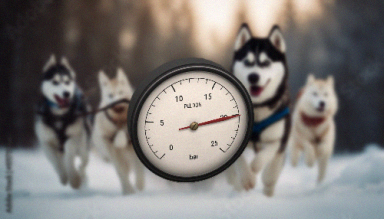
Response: 20; bar
